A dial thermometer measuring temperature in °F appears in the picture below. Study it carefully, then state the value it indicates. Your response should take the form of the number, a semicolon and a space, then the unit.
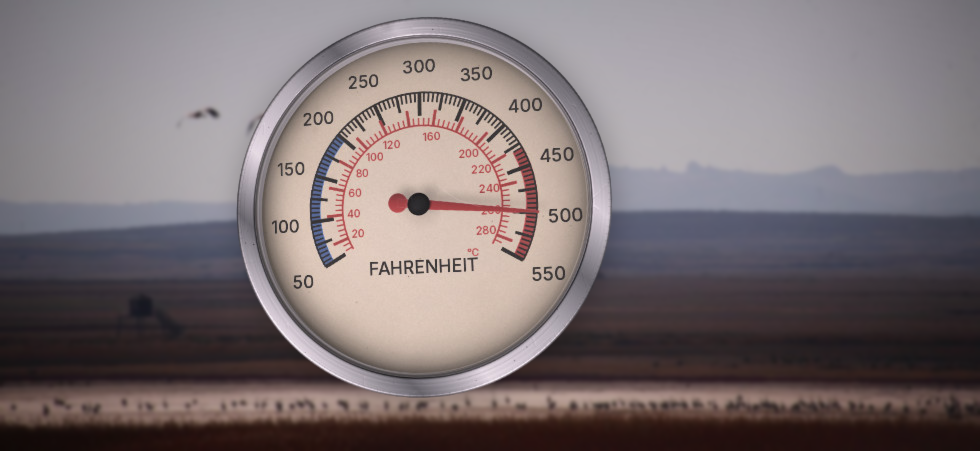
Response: 500; °F
